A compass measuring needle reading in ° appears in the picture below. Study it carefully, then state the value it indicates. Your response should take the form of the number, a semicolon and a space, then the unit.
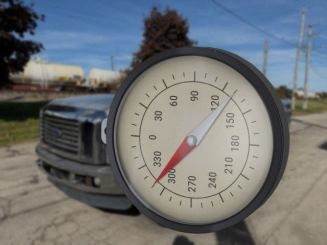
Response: 310; °
